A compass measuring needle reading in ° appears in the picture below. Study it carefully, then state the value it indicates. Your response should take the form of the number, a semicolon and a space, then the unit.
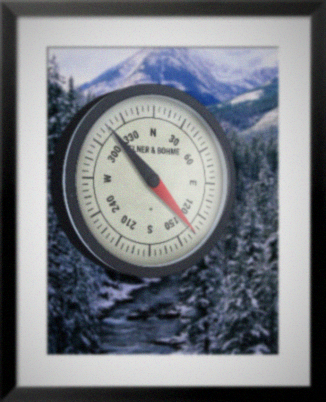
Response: 135; °
